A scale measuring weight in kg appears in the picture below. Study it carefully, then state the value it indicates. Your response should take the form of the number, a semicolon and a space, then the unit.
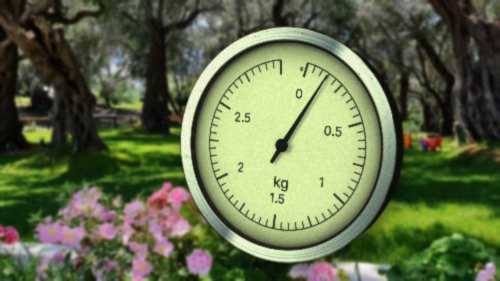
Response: 0.15; kg
